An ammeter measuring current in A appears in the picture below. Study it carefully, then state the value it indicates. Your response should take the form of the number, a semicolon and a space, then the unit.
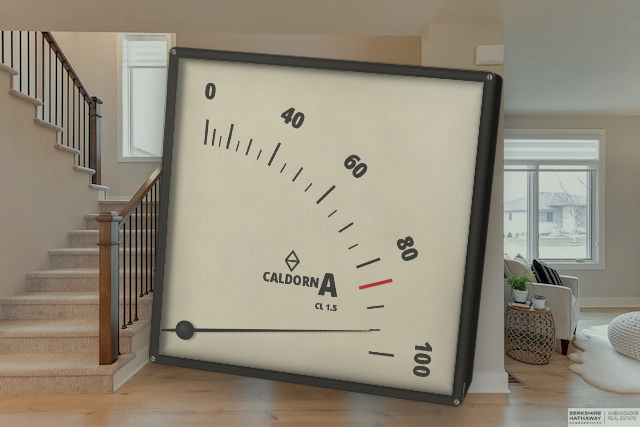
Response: 95; A
